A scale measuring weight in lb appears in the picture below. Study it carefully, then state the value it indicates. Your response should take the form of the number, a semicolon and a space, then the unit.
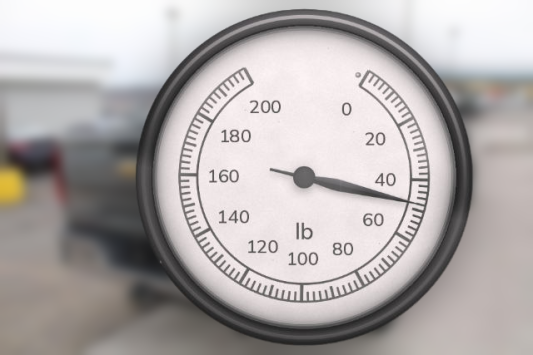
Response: 48; lb
